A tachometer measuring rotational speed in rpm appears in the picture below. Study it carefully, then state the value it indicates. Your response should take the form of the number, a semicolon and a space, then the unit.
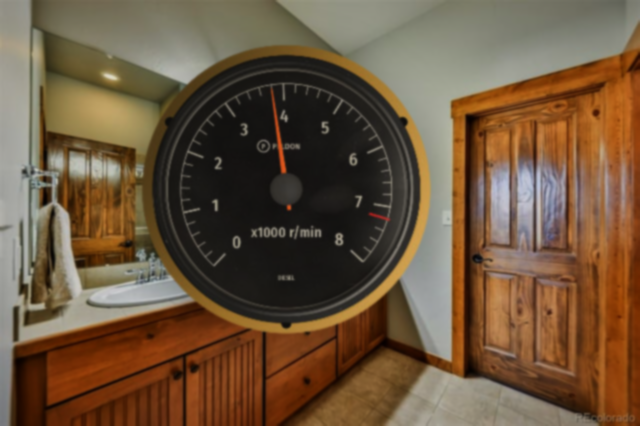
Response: 3800; rpm
